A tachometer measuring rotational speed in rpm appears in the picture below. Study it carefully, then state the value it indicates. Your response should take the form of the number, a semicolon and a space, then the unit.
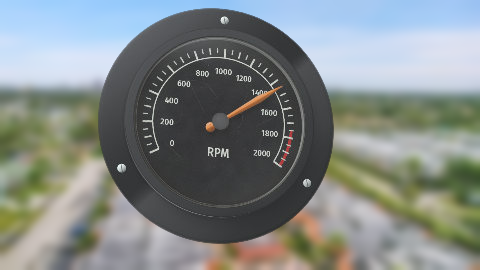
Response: 1450; rpm
